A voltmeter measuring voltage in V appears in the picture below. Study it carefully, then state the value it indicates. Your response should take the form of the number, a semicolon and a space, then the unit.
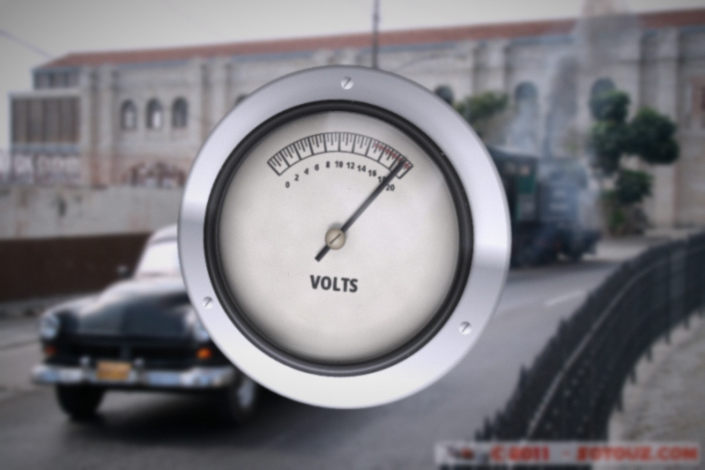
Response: 19; V
